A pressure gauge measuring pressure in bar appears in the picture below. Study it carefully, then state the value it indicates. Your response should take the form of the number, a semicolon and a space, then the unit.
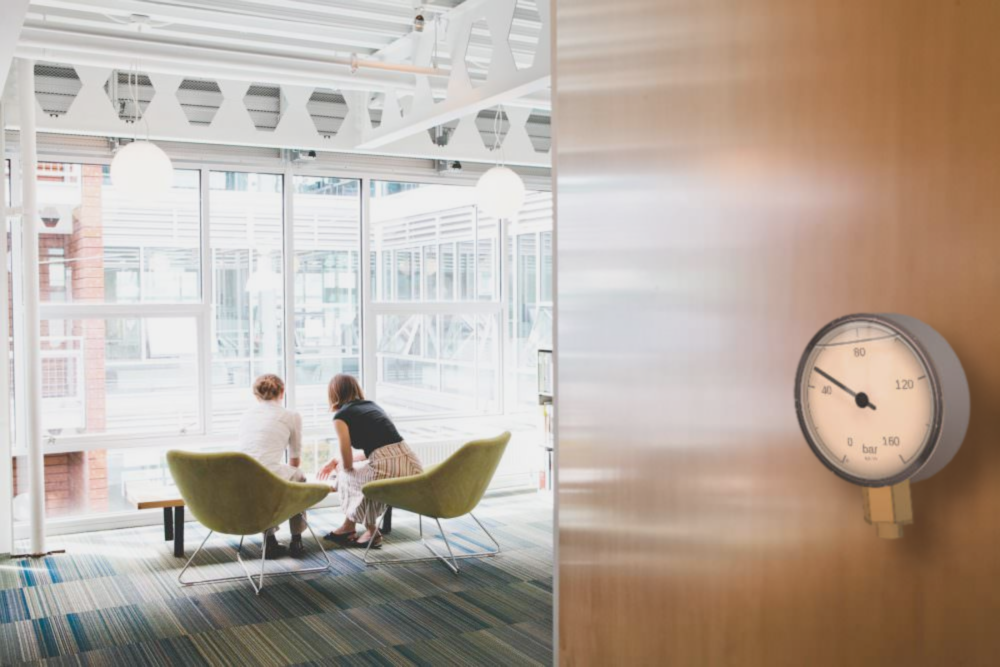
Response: 50; bar
